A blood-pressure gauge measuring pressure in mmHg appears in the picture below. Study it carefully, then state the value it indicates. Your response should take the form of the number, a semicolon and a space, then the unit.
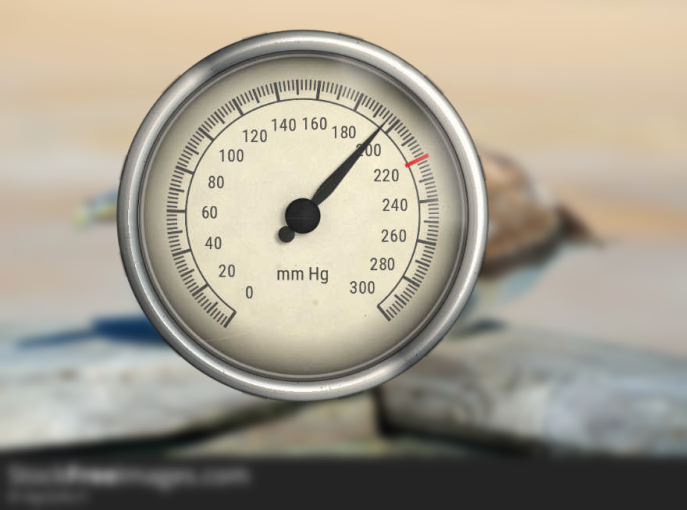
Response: 196; mmHg
